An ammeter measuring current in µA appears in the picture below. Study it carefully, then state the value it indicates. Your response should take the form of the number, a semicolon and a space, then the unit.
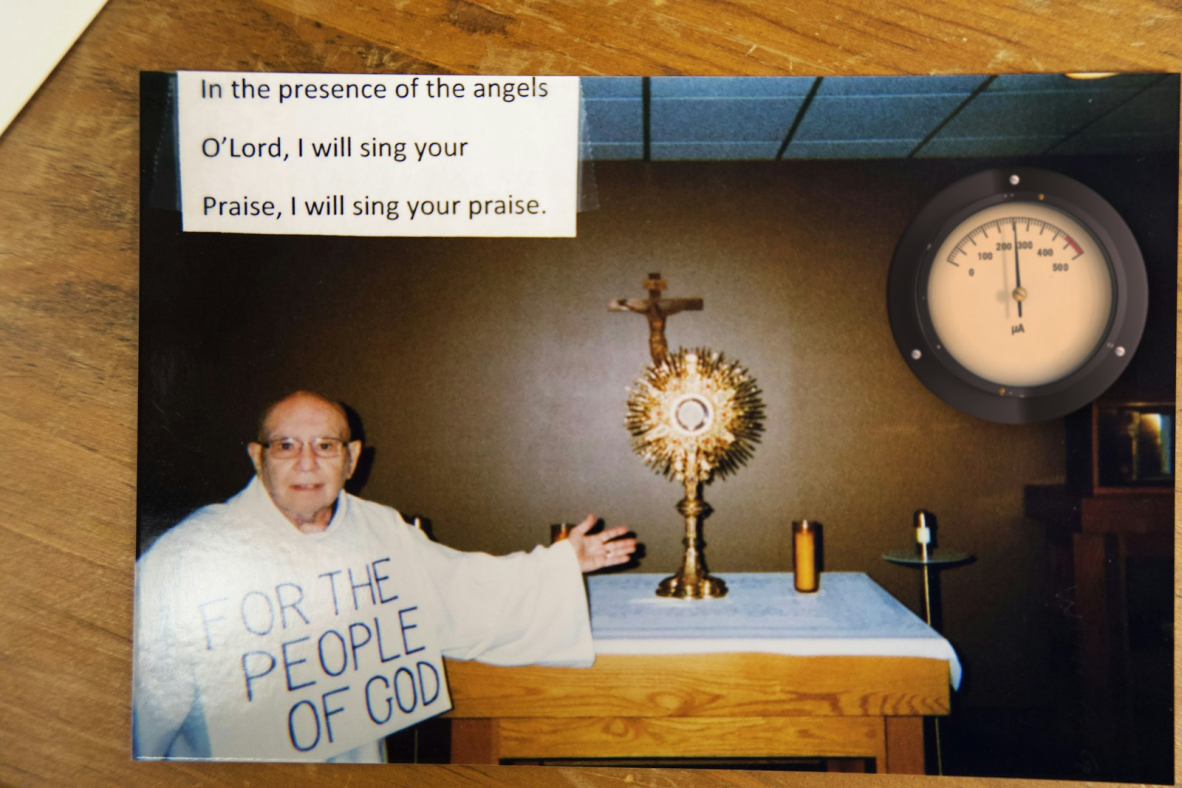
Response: 250; µA
